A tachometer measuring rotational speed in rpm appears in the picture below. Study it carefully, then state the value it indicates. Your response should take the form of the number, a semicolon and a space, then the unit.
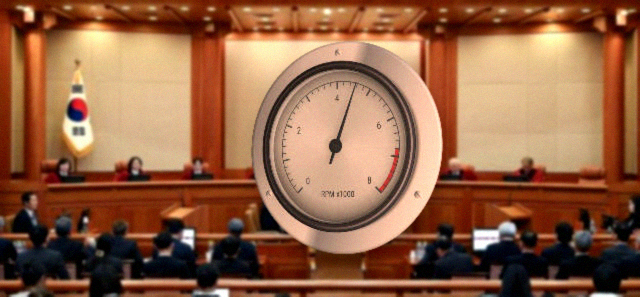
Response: 4600; rpm
